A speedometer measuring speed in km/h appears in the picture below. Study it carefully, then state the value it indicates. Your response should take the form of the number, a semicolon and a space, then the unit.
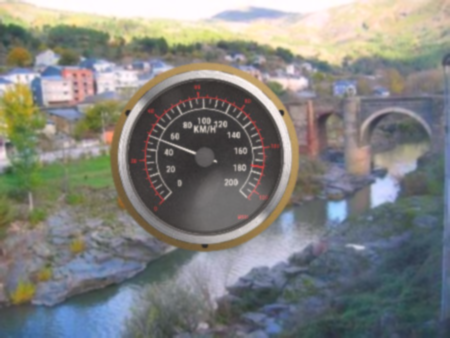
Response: 50; km/h
